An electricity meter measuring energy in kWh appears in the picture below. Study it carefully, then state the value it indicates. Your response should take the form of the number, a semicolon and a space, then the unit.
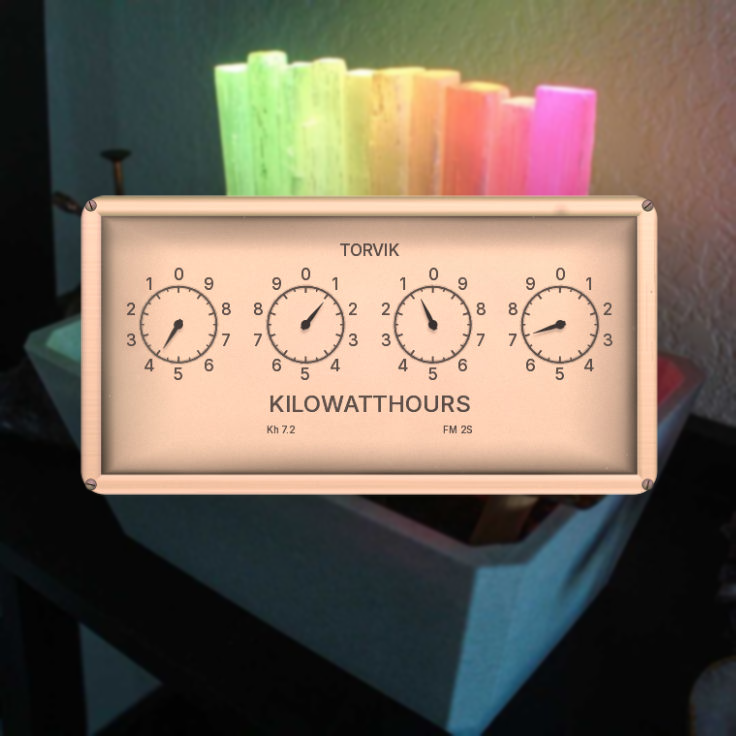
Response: 4107; kWh
